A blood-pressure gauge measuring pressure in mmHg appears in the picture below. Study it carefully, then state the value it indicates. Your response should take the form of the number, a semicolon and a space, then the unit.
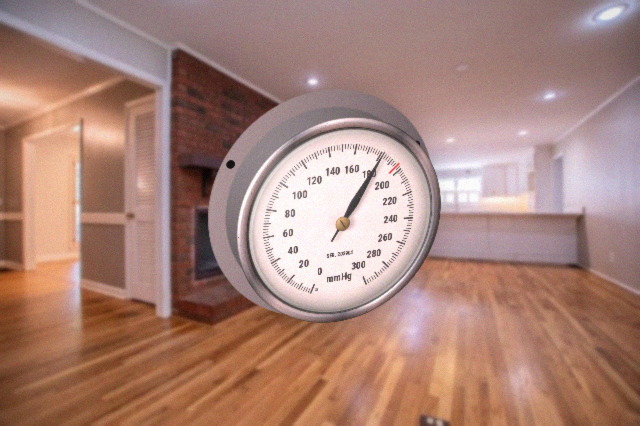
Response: 180; mmHg
